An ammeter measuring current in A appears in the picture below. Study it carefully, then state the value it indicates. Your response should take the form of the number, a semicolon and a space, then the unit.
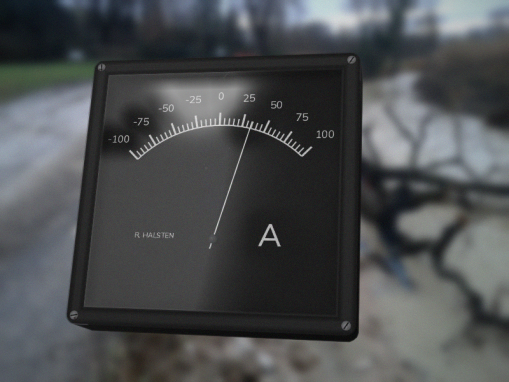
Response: 35; A
